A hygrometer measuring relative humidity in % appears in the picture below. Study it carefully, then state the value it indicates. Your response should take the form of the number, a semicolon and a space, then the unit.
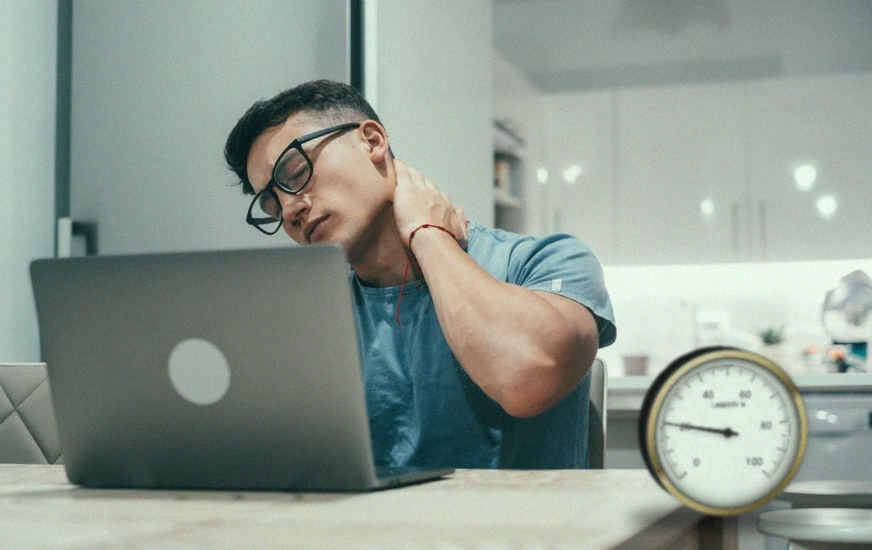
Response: 20; %
